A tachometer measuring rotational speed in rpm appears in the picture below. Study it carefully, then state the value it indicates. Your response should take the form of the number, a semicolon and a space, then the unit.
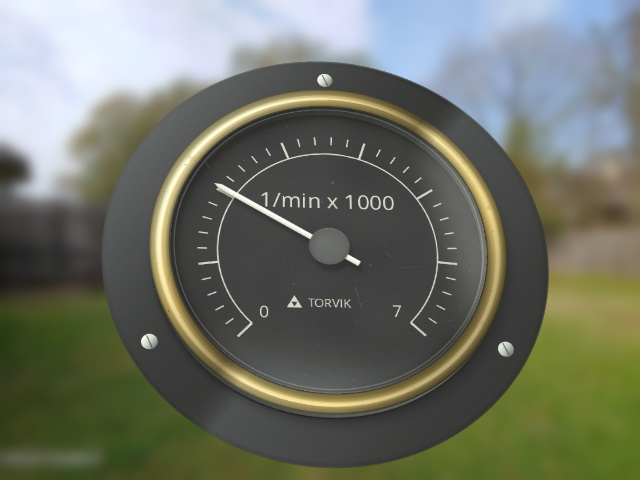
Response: 2000; rpm
